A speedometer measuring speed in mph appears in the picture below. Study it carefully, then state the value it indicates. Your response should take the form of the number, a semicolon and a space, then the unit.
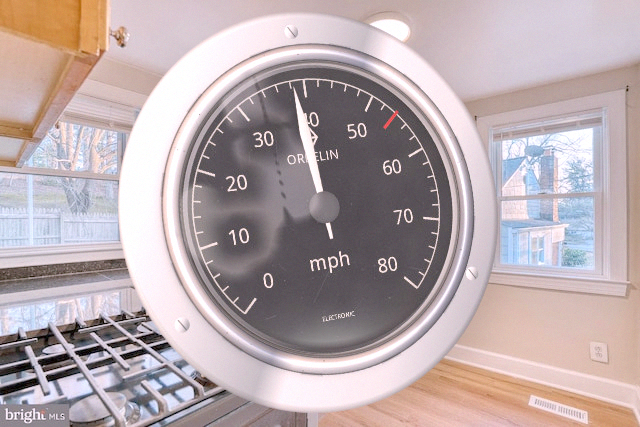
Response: 38; mph
